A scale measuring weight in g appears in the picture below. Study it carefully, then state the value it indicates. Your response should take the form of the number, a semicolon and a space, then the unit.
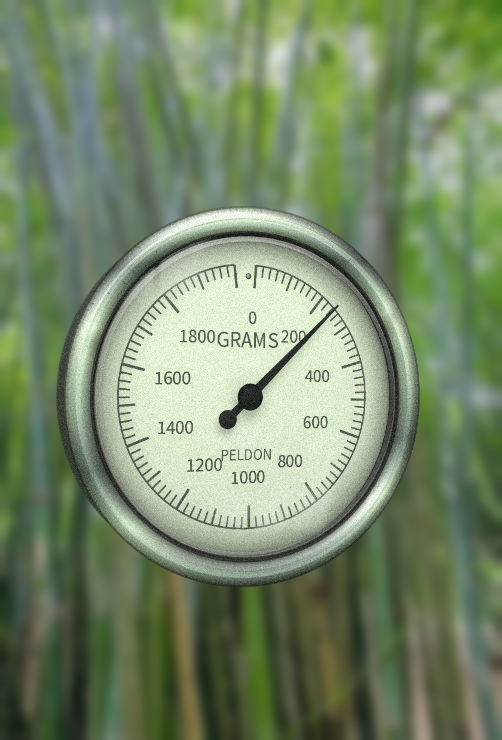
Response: 240; g
